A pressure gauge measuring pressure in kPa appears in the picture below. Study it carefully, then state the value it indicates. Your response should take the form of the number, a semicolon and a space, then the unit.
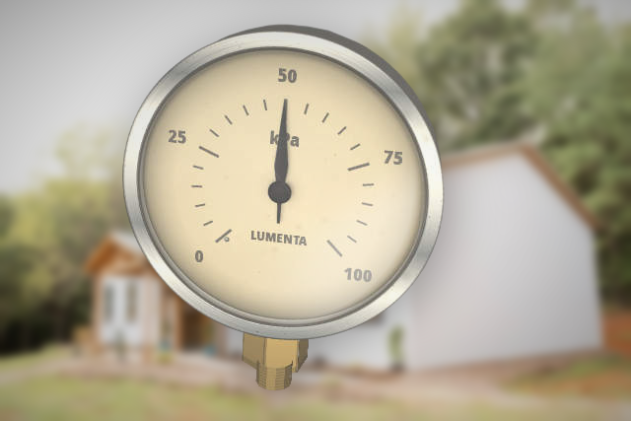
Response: 50; kPa
